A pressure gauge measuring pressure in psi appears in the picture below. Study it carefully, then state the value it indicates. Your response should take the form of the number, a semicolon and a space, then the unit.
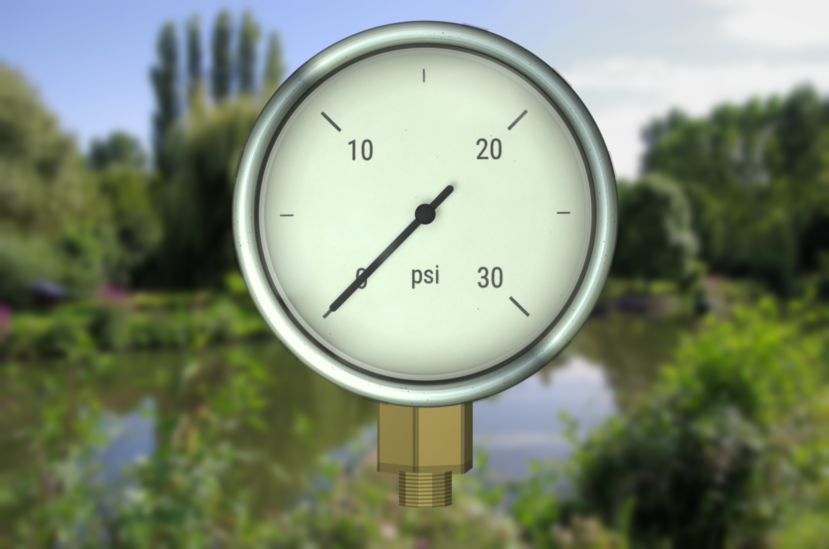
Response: 0; psi
